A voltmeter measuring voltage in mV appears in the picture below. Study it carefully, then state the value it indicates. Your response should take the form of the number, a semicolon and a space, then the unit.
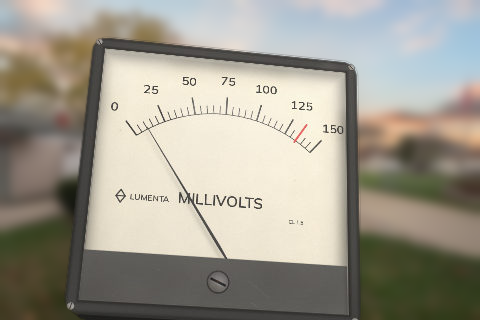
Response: 10; mV
